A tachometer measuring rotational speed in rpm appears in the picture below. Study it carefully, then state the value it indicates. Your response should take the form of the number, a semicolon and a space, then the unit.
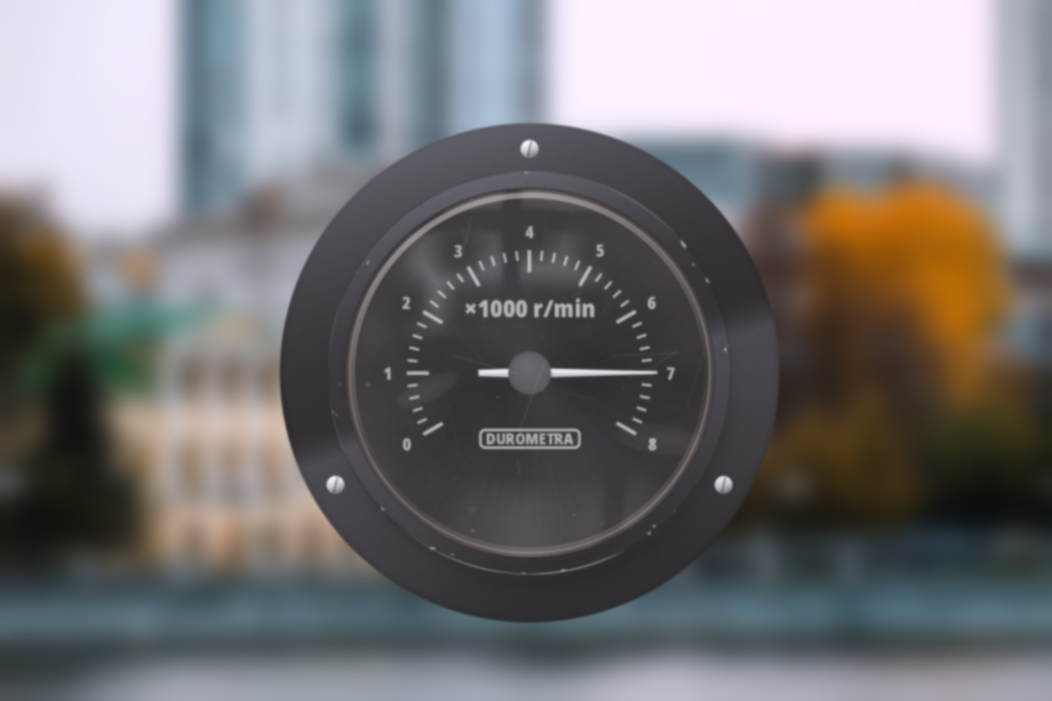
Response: 7000; rpm
